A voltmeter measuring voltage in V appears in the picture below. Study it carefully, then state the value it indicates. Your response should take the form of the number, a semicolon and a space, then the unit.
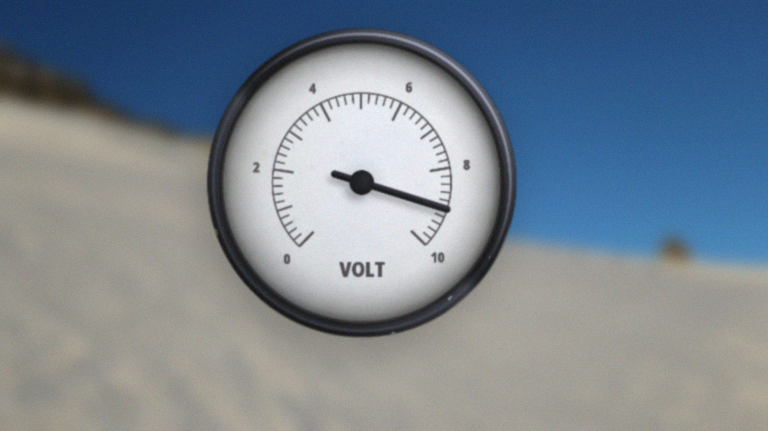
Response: 9; V
